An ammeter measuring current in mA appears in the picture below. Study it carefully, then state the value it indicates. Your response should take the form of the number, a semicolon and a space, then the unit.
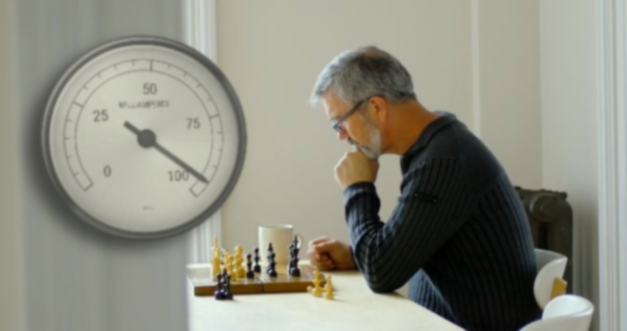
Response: 95; mA
